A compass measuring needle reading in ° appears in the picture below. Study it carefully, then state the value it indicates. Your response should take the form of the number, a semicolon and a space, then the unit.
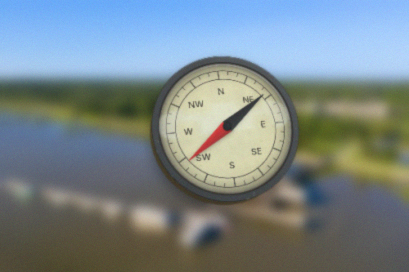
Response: 235; °
